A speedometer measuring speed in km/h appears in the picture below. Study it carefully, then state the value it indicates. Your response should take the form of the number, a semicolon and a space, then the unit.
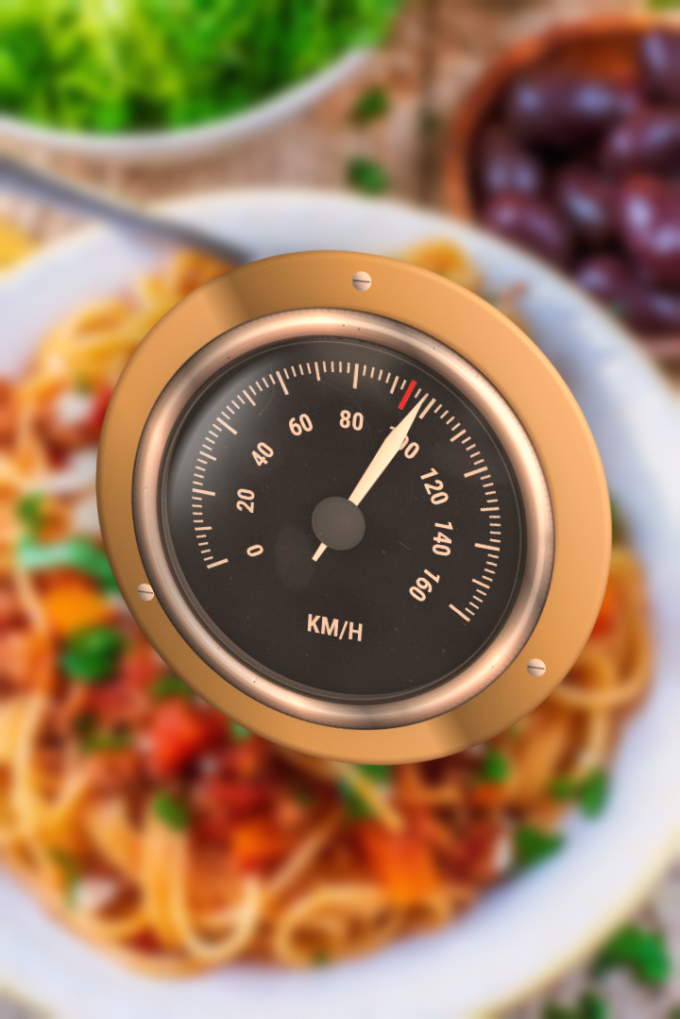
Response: 98; km/h
